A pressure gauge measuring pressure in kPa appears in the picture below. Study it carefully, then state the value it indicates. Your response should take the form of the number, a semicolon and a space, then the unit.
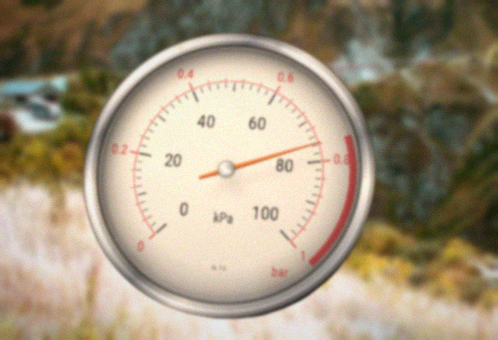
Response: 76; kPa
